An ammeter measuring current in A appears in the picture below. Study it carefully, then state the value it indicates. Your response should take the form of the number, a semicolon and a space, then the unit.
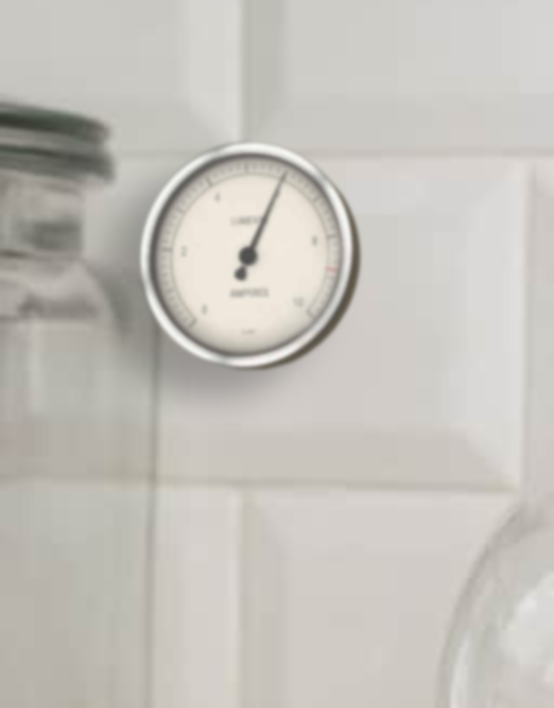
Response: 6; A
